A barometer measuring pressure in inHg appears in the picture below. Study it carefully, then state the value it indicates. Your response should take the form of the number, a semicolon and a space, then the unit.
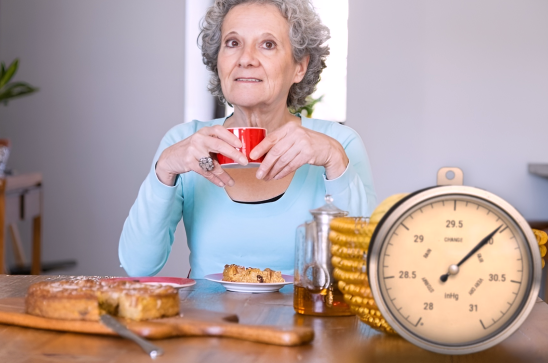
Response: 29.95; inHg
